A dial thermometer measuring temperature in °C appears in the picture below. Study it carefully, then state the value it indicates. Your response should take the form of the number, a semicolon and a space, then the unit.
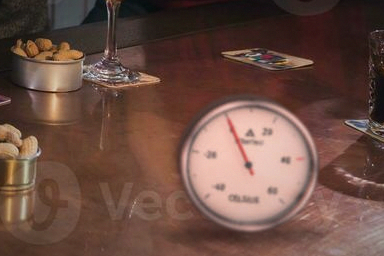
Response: 0; °C
